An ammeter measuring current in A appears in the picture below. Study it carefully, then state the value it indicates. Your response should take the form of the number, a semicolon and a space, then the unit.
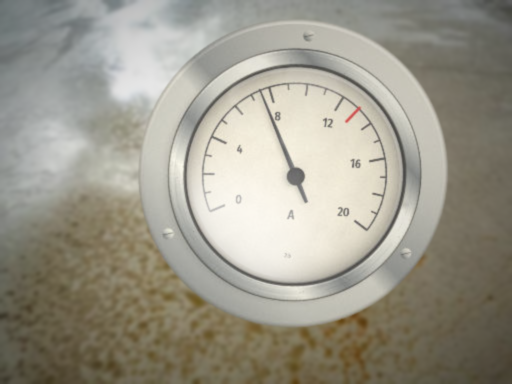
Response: 7.5; A
